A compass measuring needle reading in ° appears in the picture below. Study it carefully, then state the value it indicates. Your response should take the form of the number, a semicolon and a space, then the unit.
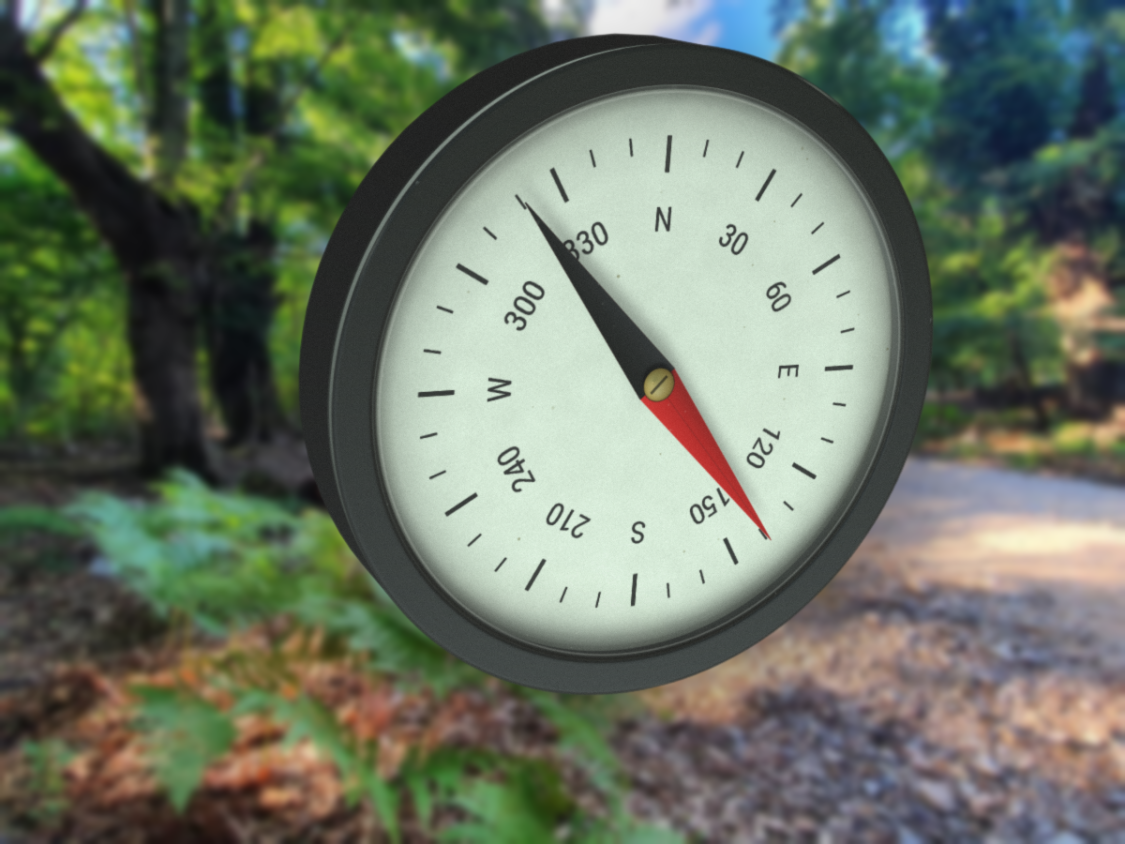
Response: 140; °
